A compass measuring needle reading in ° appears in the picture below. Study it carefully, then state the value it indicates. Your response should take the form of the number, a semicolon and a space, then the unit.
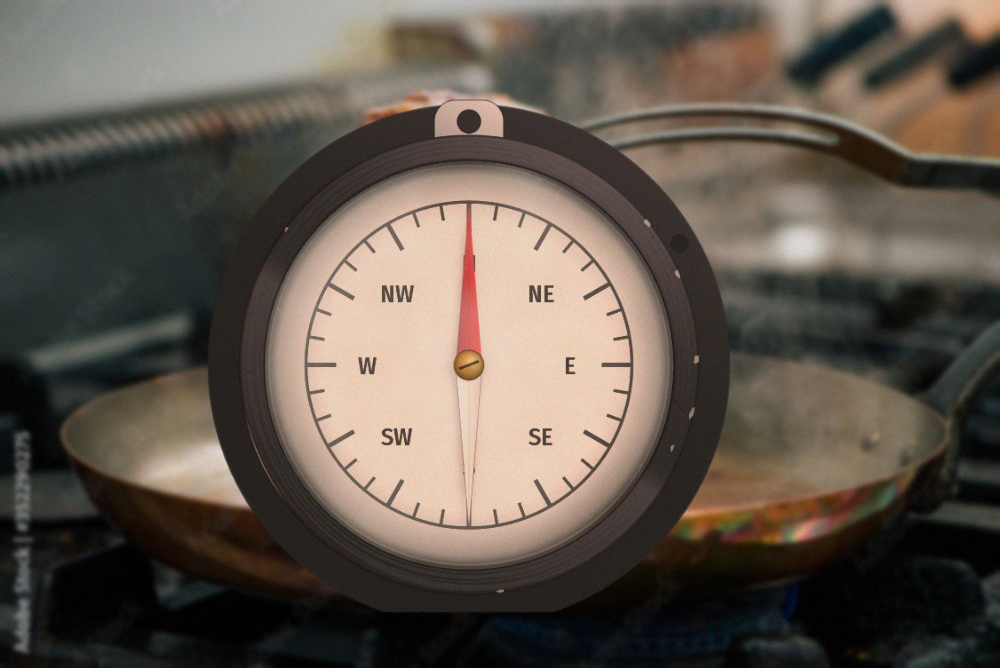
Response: 0; °
